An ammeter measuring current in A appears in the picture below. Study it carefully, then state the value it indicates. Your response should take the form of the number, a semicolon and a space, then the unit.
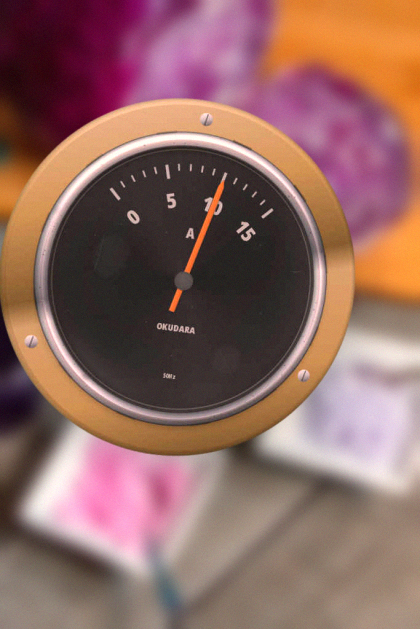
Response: 10; A
